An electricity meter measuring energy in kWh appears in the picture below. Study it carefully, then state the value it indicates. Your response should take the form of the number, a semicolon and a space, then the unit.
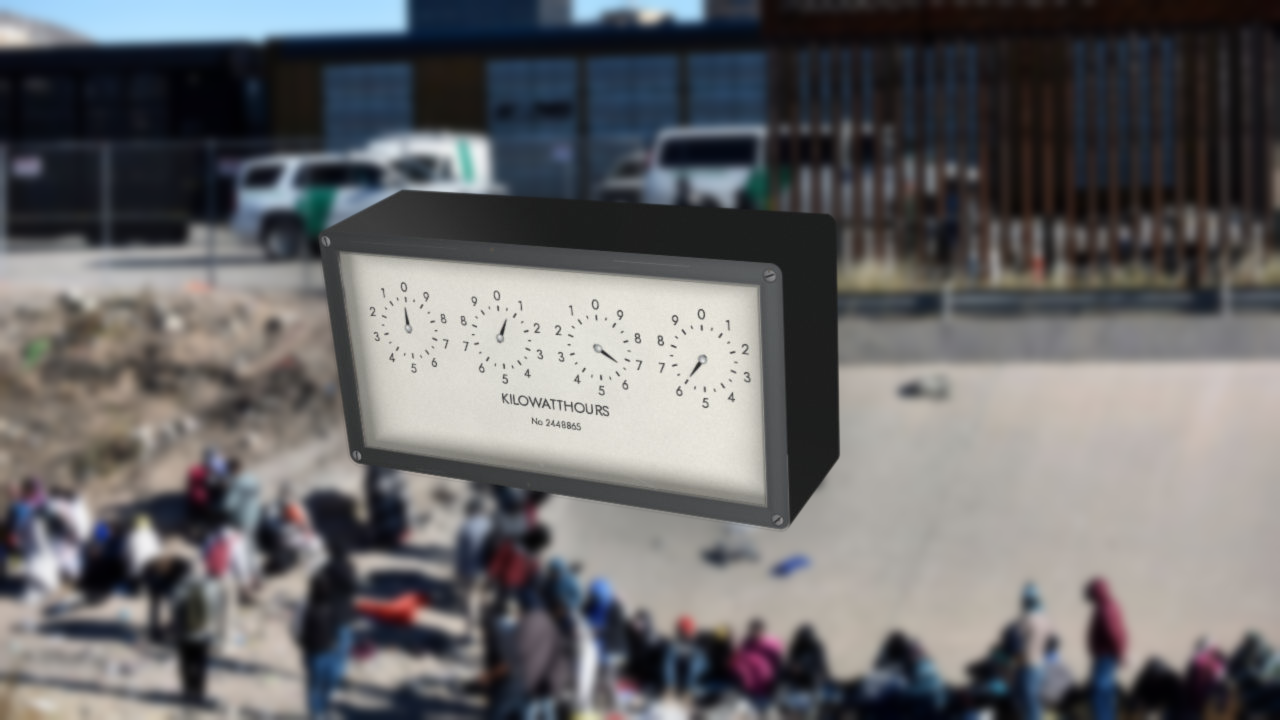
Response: 66; kWh
